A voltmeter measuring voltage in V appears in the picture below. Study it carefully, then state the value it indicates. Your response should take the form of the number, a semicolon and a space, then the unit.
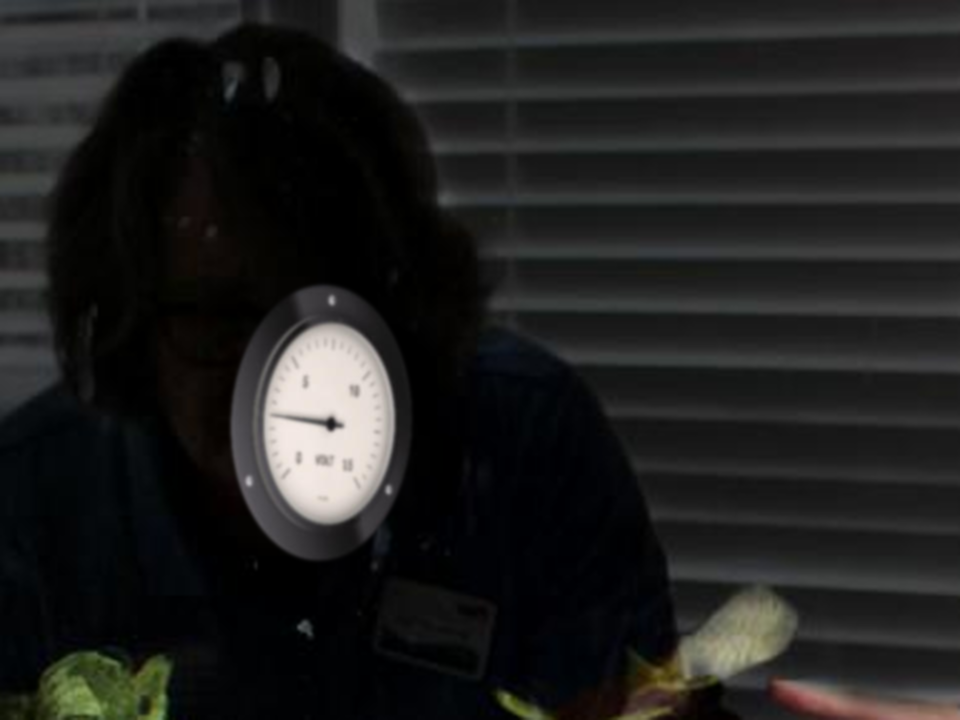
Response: 2.5; V
